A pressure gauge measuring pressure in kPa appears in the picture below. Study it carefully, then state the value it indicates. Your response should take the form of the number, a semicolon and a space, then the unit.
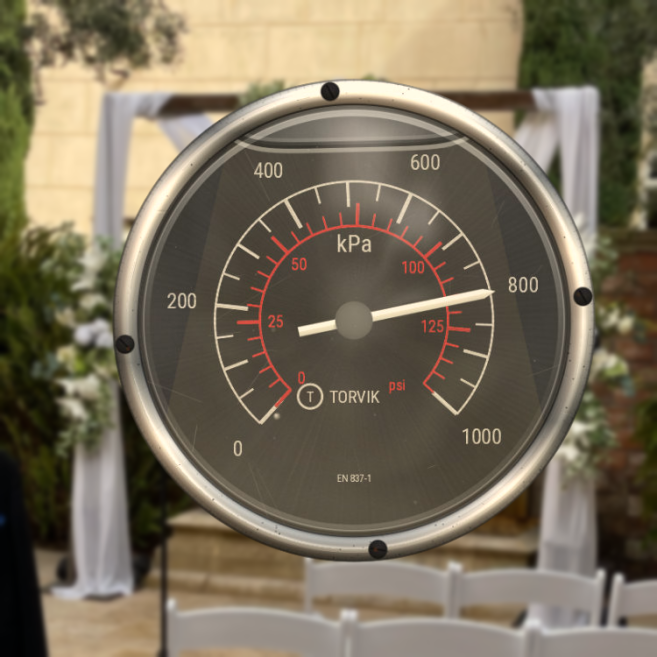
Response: 800; kPa
